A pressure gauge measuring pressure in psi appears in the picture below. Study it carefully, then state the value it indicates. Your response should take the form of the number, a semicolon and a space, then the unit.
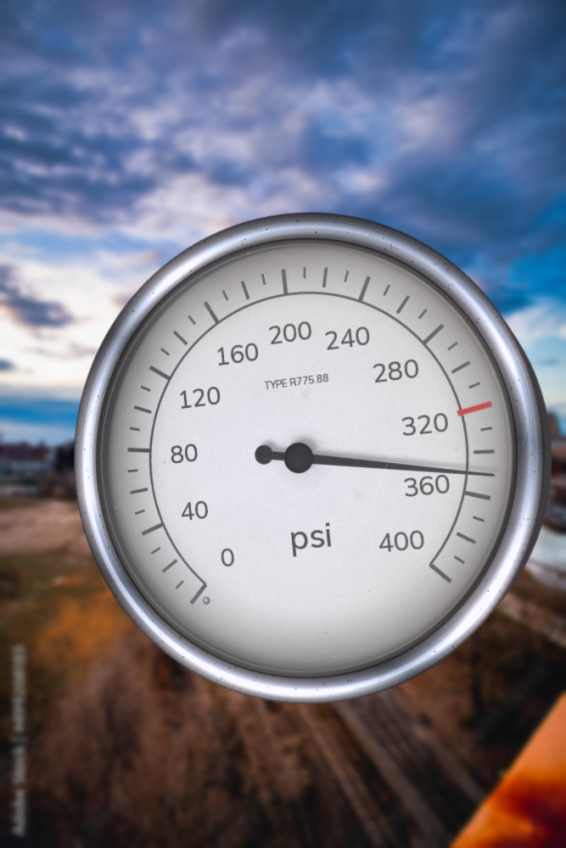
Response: 350; psi
